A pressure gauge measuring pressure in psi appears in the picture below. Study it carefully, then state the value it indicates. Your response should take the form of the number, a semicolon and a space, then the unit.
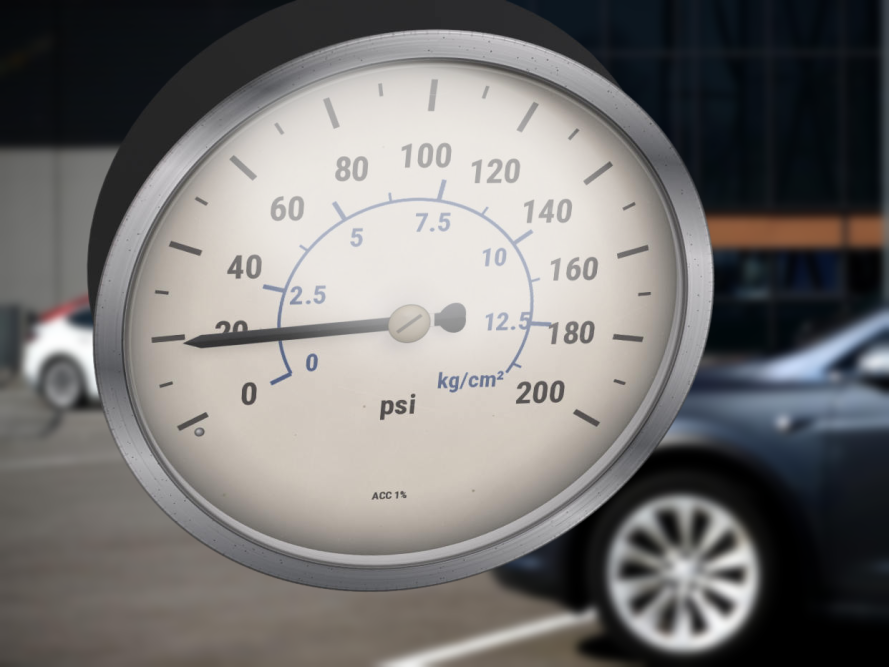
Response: 20; psi
